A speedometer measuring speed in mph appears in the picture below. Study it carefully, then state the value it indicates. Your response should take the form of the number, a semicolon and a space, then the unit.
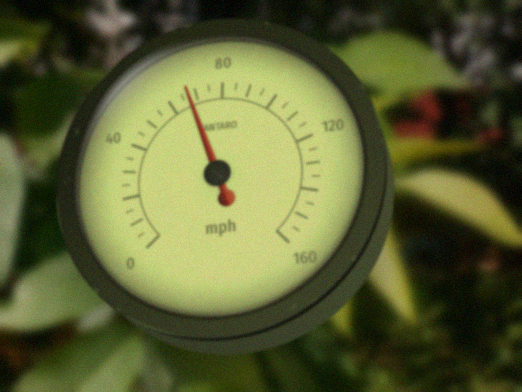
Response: 67.5; mph
